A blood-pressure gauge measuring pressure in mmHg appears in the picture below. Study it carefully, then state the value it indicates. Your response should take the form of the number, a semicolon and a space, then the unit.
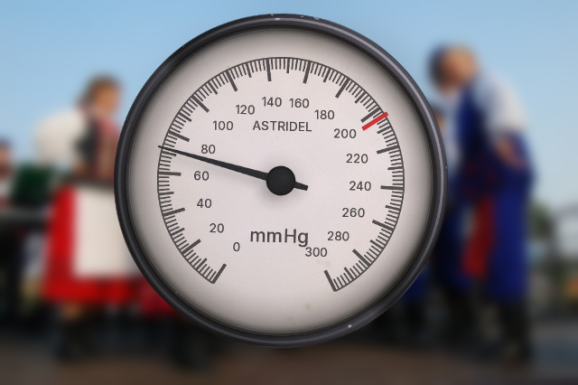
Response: 72; mmHg
